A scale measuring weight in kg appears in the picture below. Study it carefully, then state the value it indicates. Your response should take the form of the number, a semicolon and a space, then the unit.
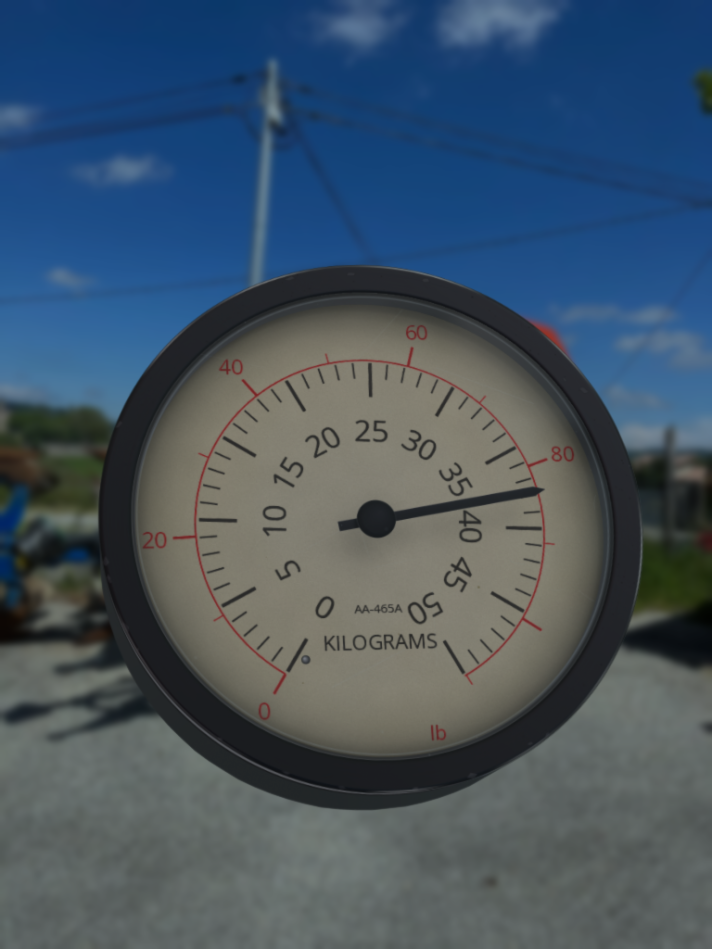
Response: 38; kg
